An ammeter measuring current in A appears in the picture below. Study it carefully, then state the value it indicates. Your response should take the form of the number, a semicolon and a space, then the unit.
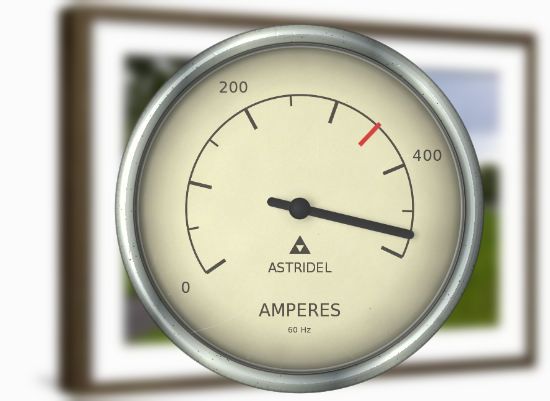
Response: 475; A
